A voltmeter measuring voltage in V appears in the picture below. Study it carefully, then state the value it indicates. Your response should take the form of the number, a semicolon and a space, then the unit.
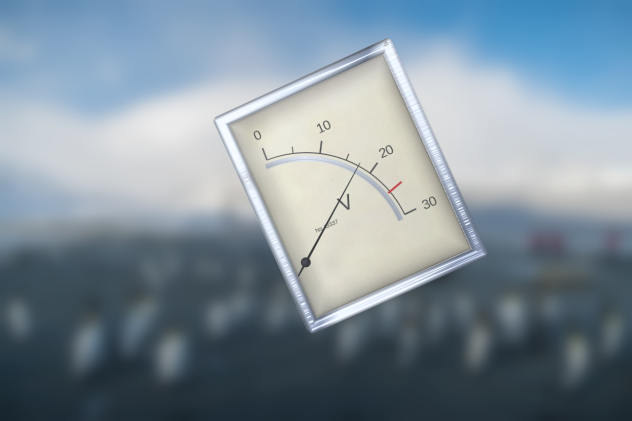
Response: 17.5; V
